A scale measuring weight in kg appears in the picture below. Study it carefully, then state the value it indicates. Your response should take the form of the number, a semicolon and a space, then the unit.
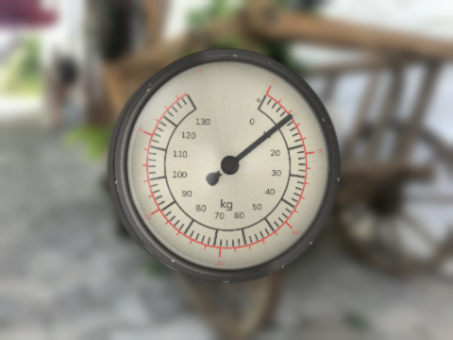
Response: 10; kg
